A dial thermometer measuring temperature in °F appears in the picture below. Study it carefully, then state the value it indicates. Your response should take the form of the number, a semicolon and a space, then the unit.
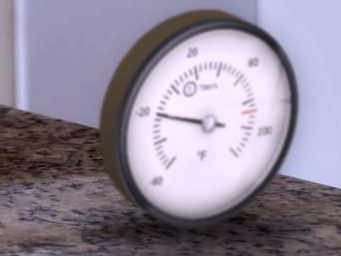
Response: -20; °F
